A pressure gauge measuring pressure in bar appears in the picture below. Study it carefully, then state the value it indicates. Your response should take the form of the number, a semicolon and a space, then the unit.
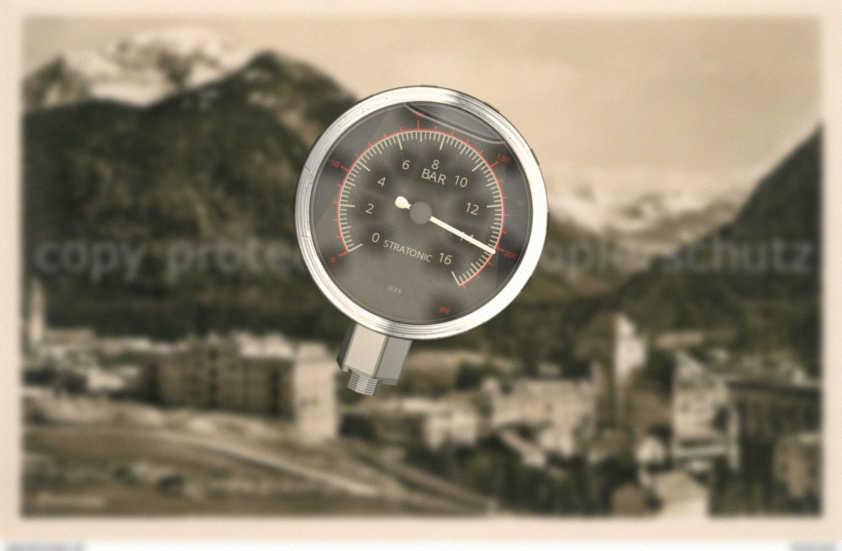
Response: 14; bar
